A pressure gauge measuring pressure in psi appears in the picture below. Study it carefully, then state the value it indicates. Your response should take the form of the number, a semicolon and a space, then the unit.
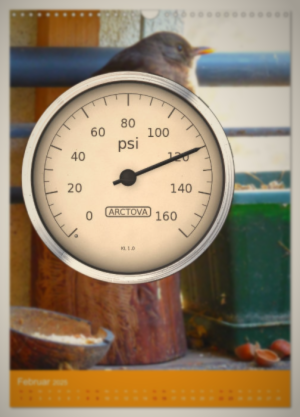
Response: 120; psi
